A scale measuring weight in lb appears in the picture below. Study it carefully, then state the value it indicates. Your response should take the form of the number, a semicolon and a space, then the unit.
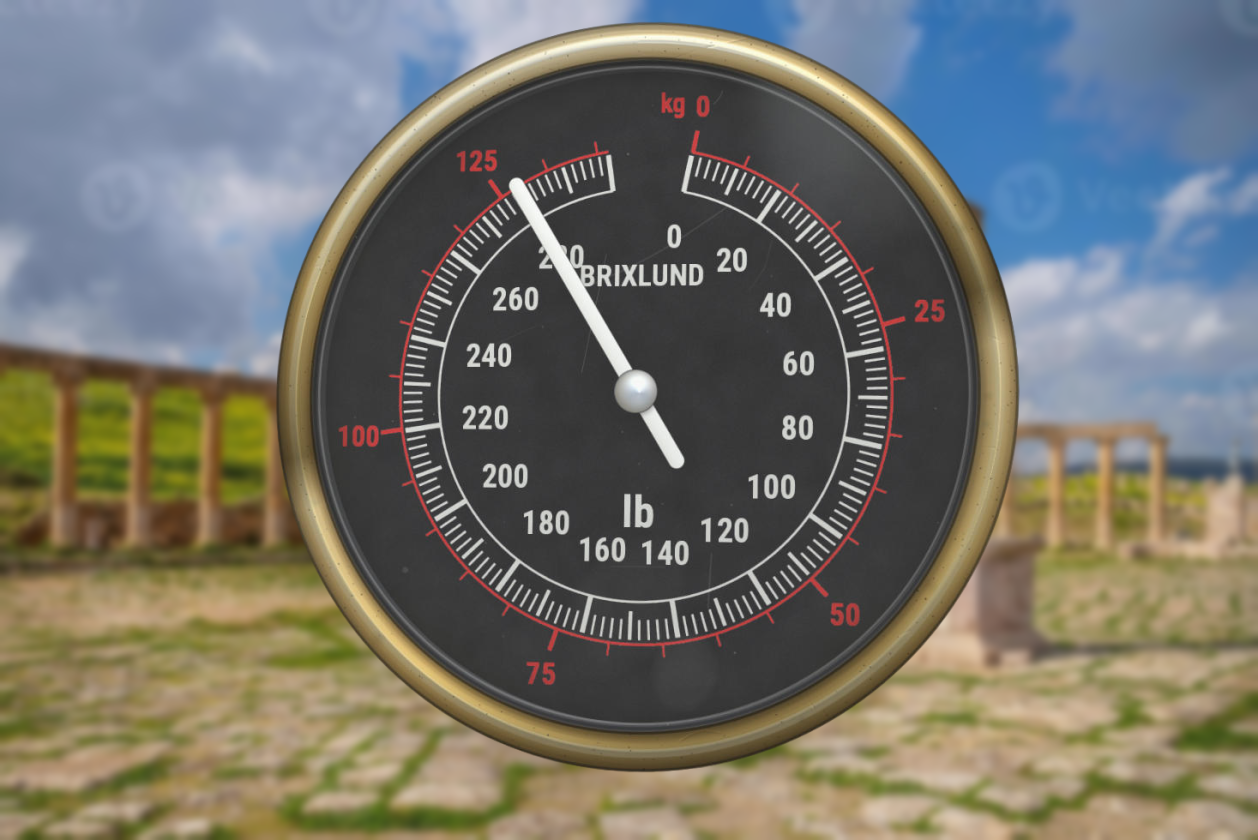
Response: 280; lb
